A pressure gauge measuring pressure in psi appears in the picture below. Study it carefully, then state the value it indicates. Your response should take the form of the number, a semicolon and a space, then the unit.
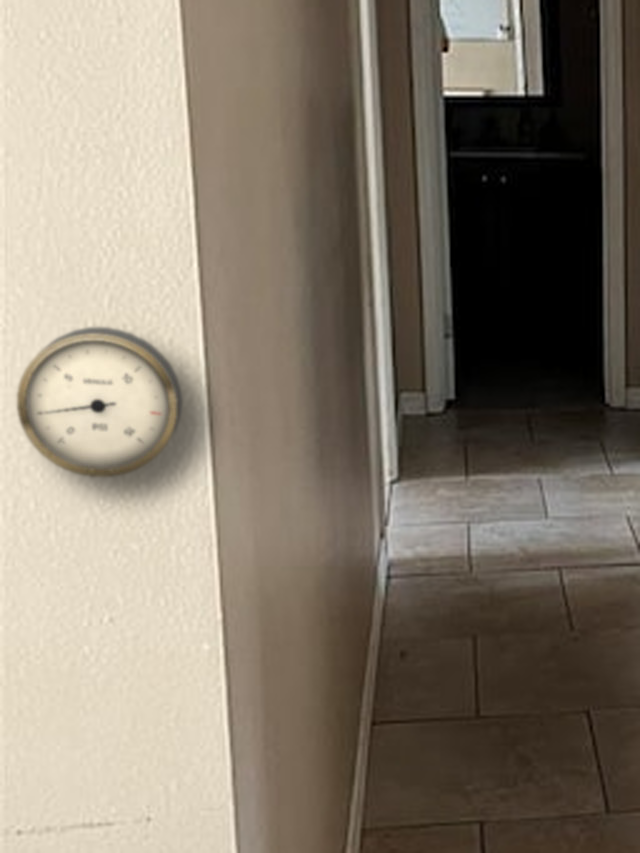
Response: 2; psi
